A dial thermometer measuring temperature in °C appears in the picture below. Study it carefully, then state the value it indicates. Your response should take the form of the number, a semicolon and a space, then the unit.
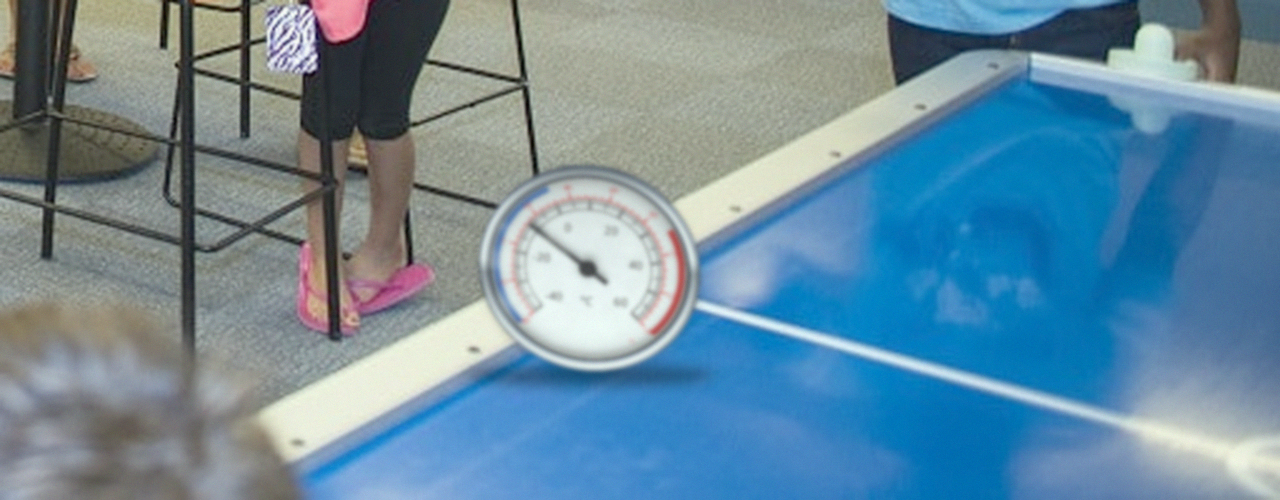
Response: -10; °C
